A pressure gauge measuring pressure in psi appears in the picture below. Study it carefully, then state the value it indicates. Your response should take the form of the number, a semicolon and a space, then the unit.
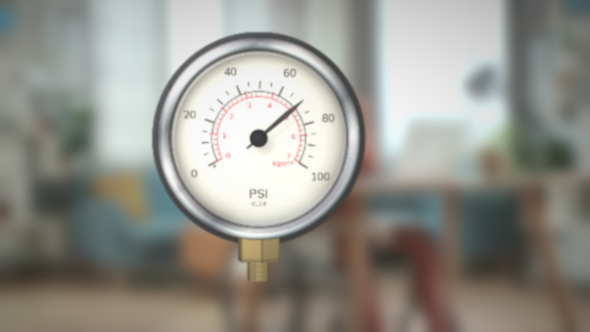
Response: 70; psi
